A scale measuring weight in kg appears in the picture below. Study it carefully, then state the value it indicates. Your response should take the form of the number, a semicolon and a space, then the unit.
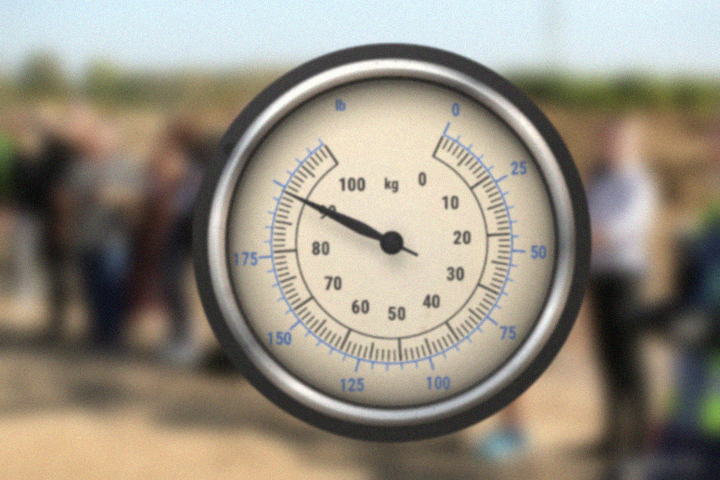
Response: 90; kg
